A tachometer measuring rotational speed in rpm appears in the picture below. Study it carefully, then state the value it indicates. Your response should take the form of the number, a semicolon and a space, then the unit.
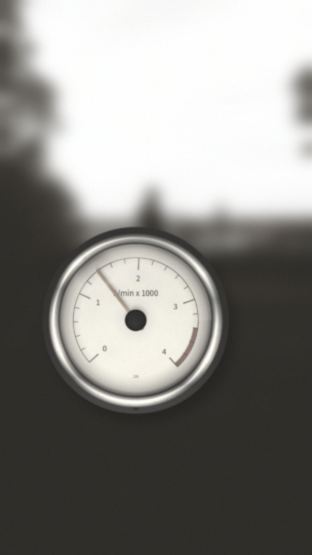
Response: 1400; rpm
